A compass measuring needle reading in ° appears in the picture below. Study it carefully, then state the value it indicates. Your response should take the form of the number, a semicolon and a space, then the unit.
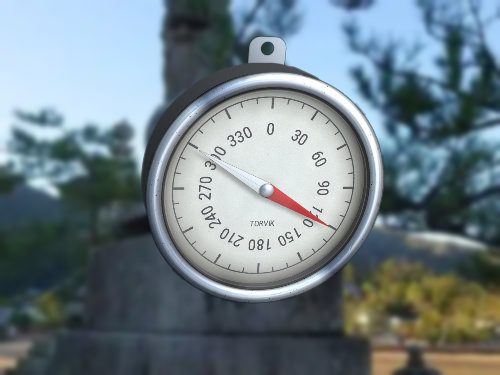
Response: 120; °
